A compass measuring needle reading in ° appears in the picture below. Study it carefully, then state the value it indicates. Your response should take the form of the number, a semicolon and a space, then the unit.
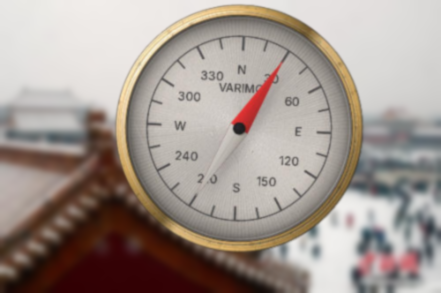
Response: 30; °
